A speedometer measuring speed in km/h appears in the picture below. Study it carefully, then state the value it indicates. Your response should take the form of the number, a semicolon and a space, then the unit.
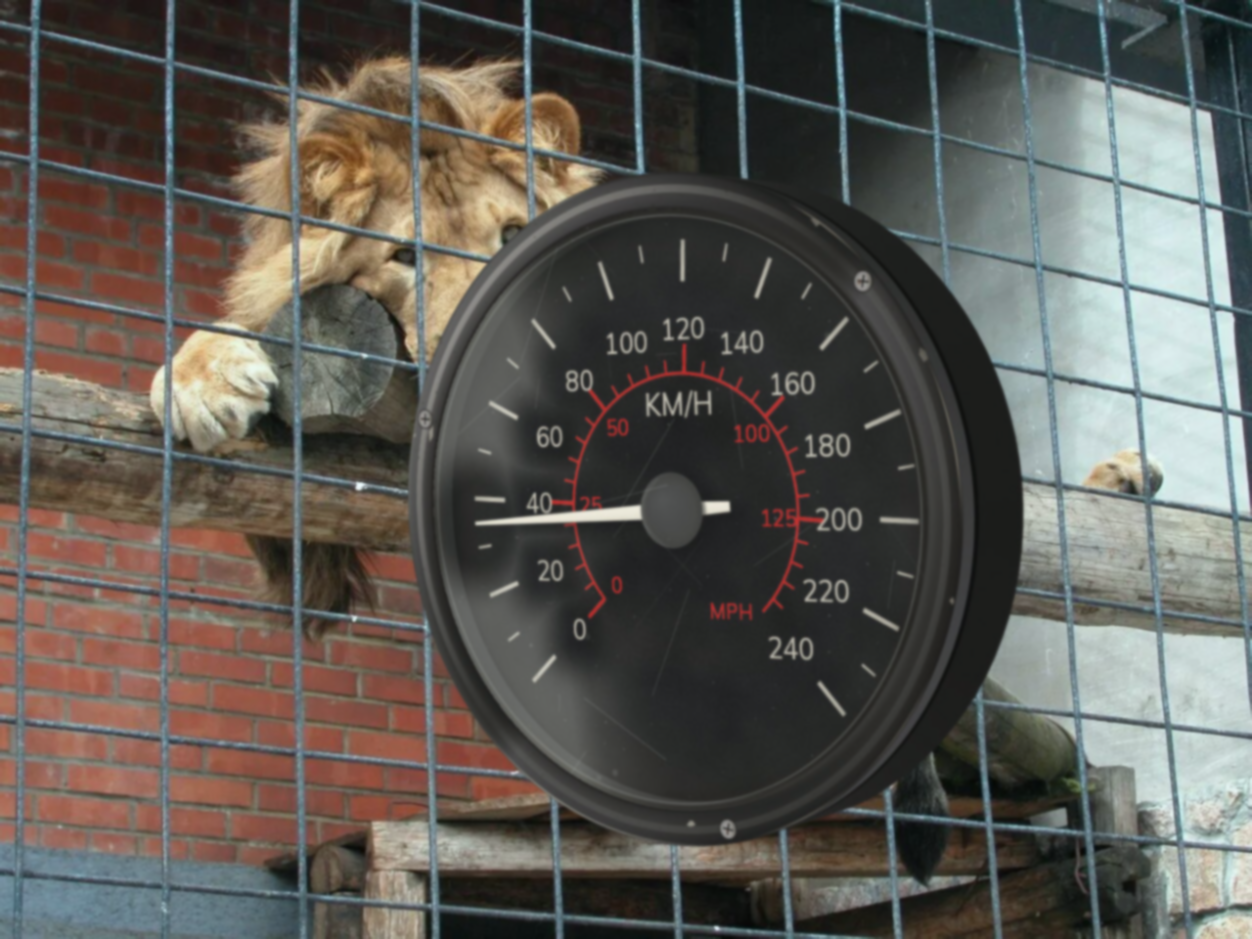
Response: 35; km/h
